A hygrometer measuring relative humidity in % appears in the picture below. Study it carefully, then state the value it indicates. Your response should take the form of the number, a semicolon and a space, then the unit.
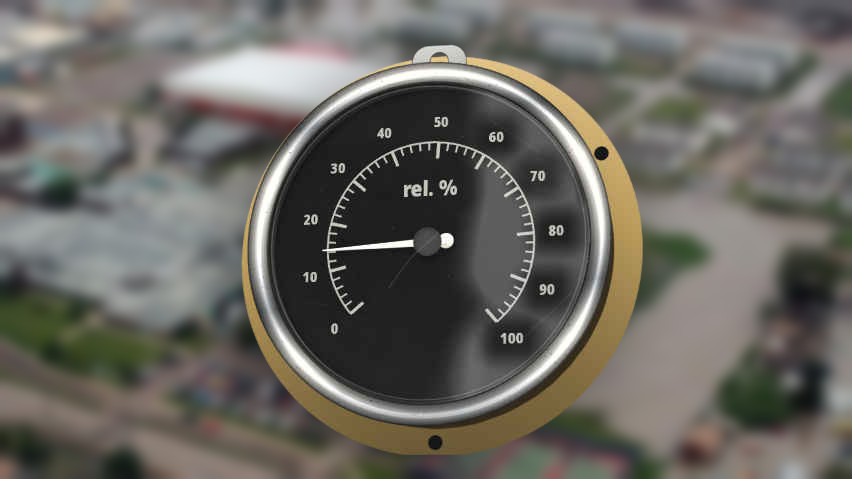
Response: 14; %
